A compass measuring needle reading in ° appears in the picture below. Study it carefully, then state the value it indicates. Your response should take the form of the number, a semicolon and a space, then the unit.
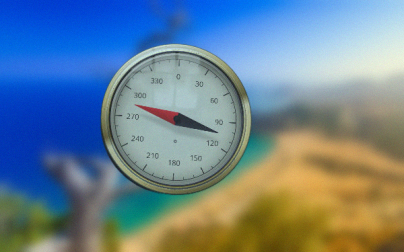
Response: 285; °
